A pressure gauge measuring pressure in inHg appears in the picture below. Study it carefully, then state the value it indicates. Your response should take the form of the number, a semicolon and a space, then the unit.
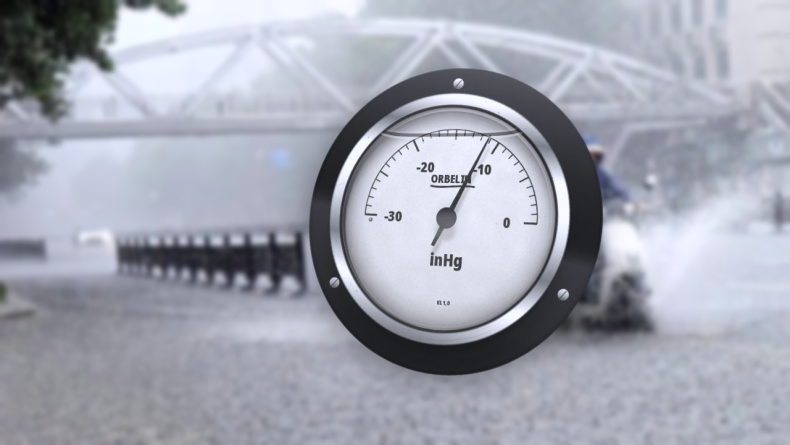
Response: -11; inHg
